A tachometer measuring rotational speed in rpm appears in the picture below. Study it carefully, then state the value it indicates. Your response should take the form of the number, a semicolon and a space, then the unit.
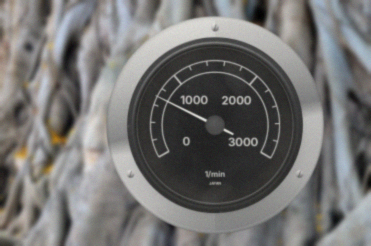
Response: 700; rpm
